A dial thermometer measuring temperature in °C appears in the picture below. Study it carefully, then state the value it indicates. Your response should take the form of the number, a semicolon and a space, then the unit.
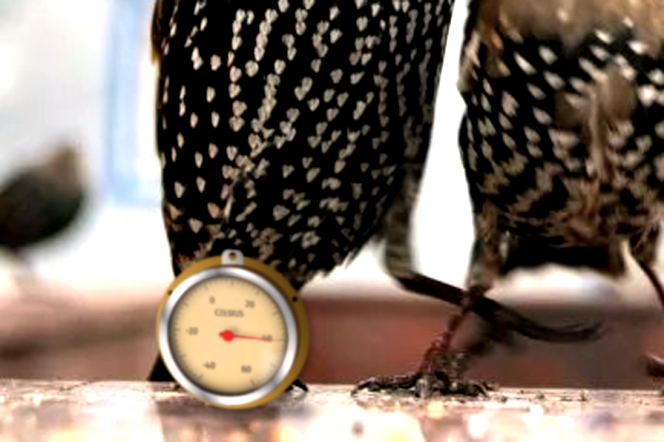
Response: 40; °C
